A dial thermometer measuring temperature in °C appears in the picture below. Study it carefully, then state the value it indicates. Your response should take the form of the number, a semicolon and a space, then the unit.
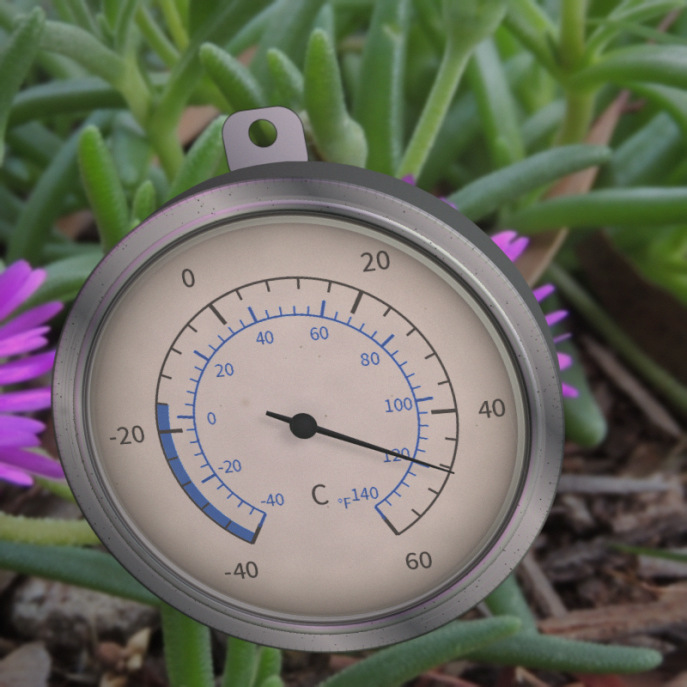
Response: 48; °C
